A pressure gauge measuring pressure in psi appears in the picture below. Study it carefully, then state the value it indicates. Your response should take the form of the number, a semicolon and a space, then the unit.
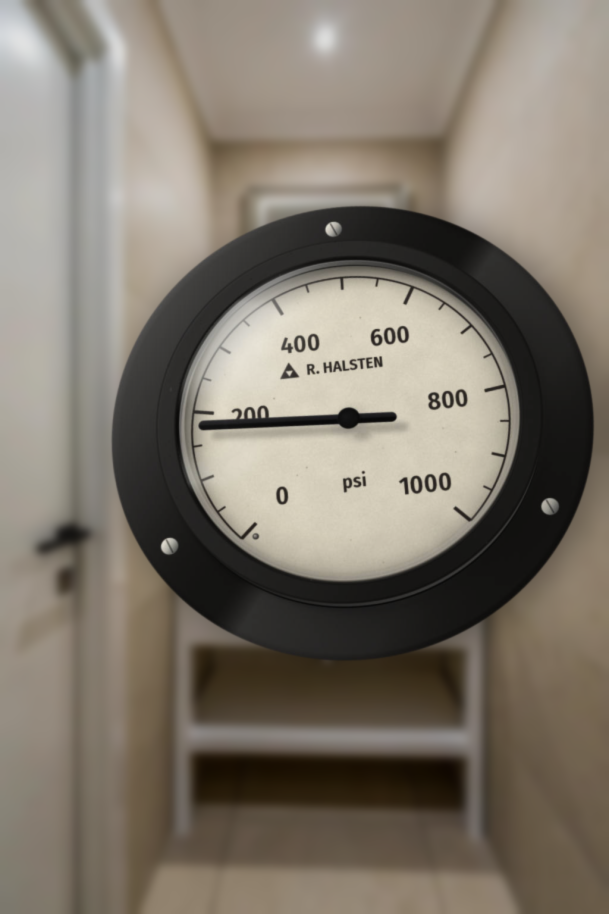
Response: 175; psi
